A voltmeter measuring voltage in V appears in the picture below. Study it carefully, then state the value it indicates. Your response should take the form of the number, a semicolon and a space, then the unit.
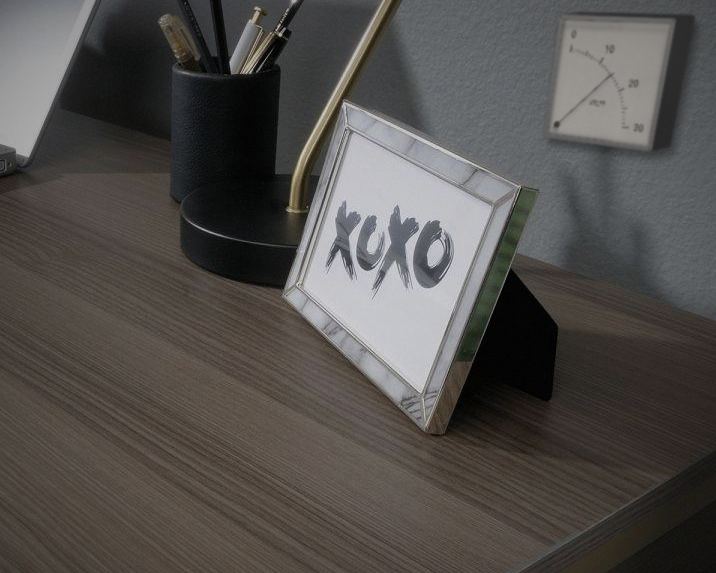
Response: 15; V
